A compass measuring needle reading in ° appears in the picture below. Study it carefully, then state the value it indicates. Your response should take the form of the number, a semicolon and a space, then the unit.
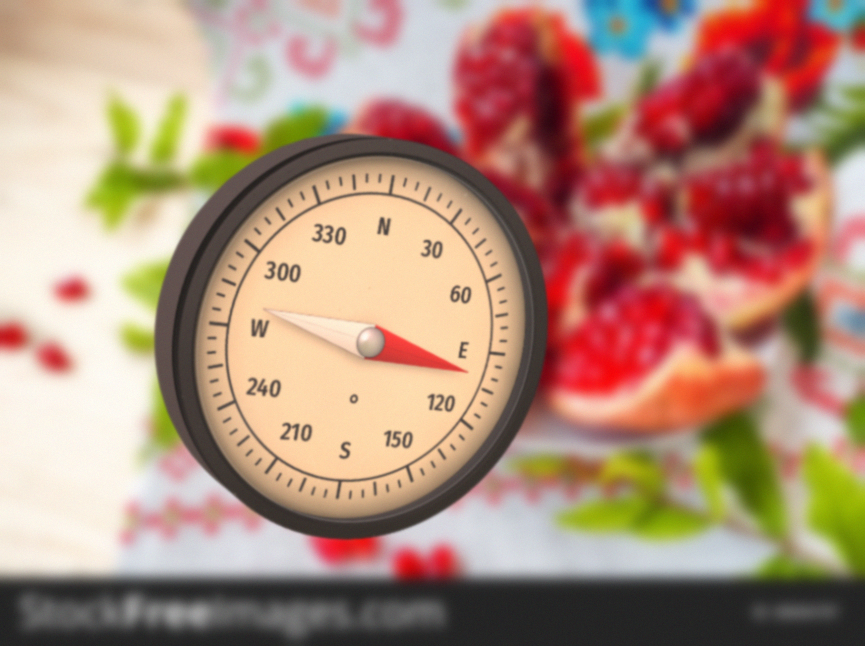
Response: 100; °
